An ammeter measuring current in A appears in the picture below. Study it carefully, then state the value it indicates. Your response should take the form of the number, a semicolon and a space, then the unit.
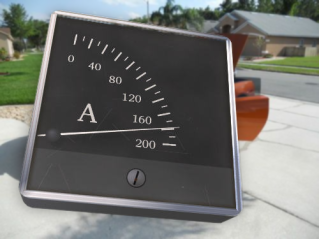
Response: 180; A
